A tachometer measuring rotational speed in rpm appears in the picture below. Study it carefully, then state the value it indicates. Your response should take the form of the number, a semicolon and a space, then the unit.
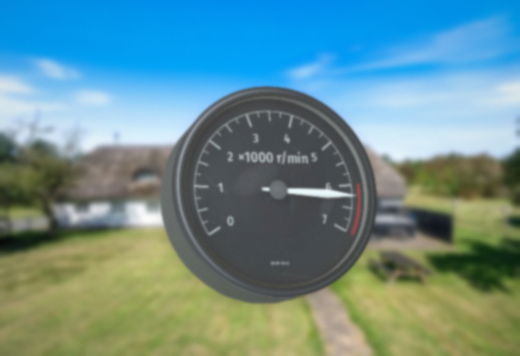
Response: 6250; rpm
